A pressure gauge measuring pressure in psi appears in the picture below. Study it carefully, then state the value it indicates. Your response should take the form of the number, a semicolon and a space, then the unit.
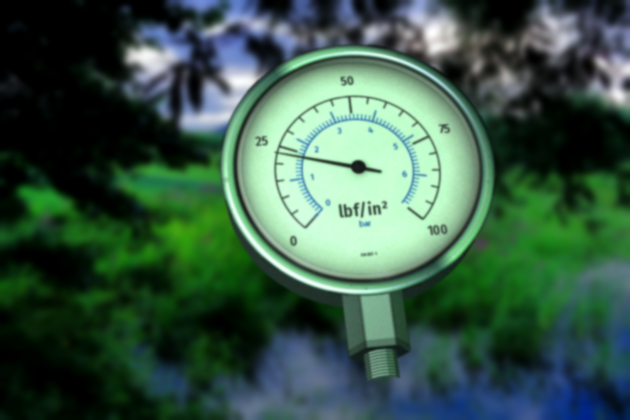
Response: 22.5; psi
